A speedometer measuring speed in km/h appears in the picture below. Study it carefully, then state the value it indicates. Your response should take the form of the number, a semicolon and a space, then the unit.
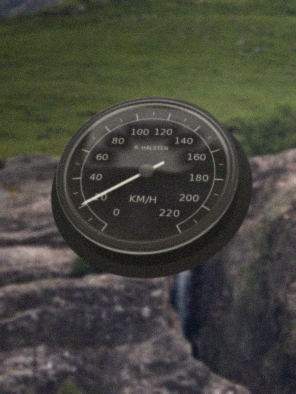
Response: 20; km/h
